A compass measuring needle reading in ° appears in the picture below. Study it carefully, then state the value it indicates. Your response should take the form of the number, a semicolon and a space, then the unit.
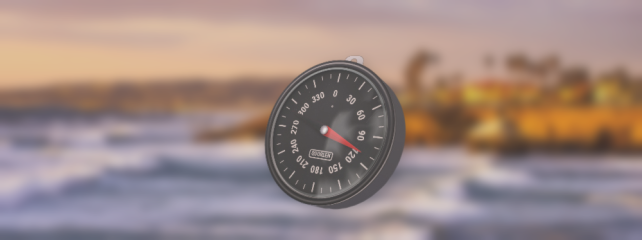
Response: 110; °
